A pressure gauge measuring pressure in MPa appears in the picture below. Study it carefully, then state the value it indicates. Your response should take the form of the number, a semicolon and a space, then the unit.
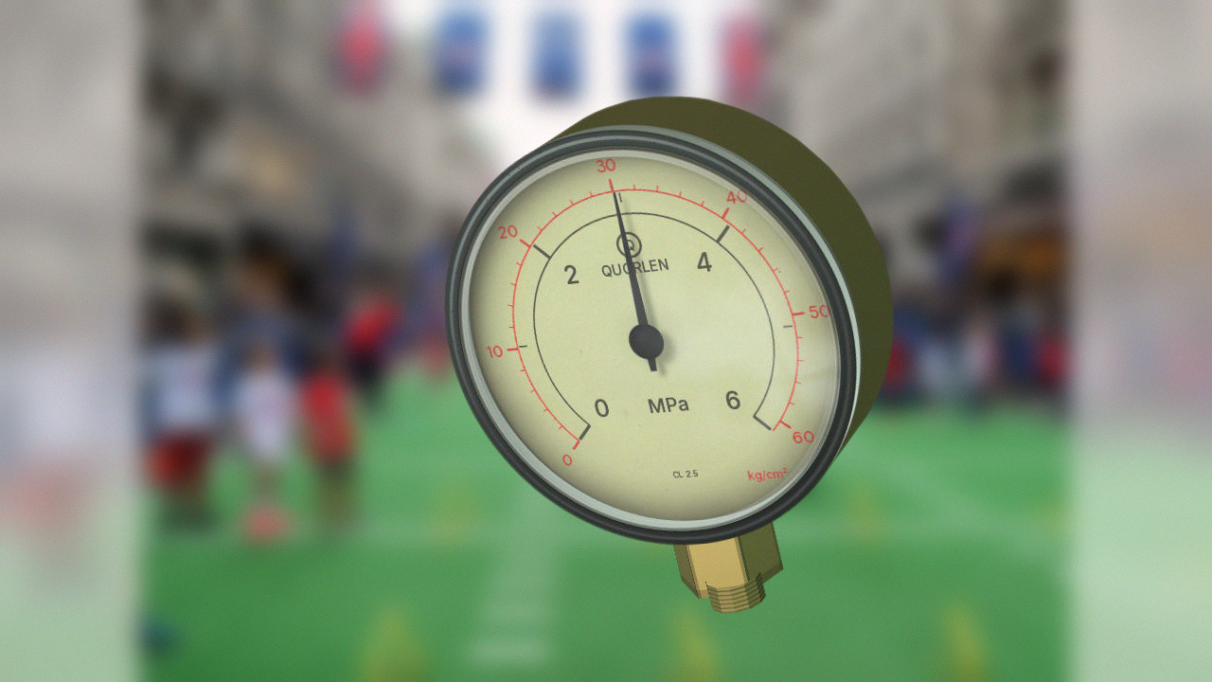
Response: 3; MPa
